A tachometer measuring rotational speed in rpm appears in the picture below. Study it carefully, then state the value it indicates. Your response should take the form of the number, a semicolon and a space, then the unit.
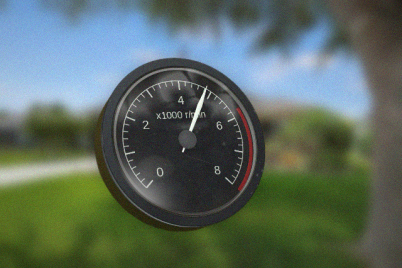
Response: 4800; rpm
